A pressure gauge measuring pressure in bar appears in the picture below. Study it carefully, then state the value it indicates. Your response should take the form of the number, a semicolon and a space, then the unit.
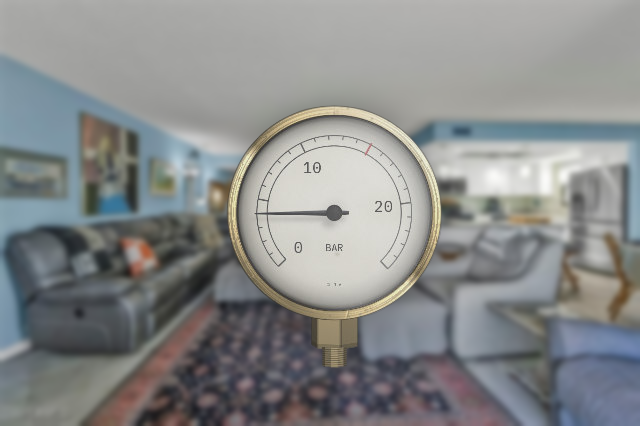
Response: 4; bar
